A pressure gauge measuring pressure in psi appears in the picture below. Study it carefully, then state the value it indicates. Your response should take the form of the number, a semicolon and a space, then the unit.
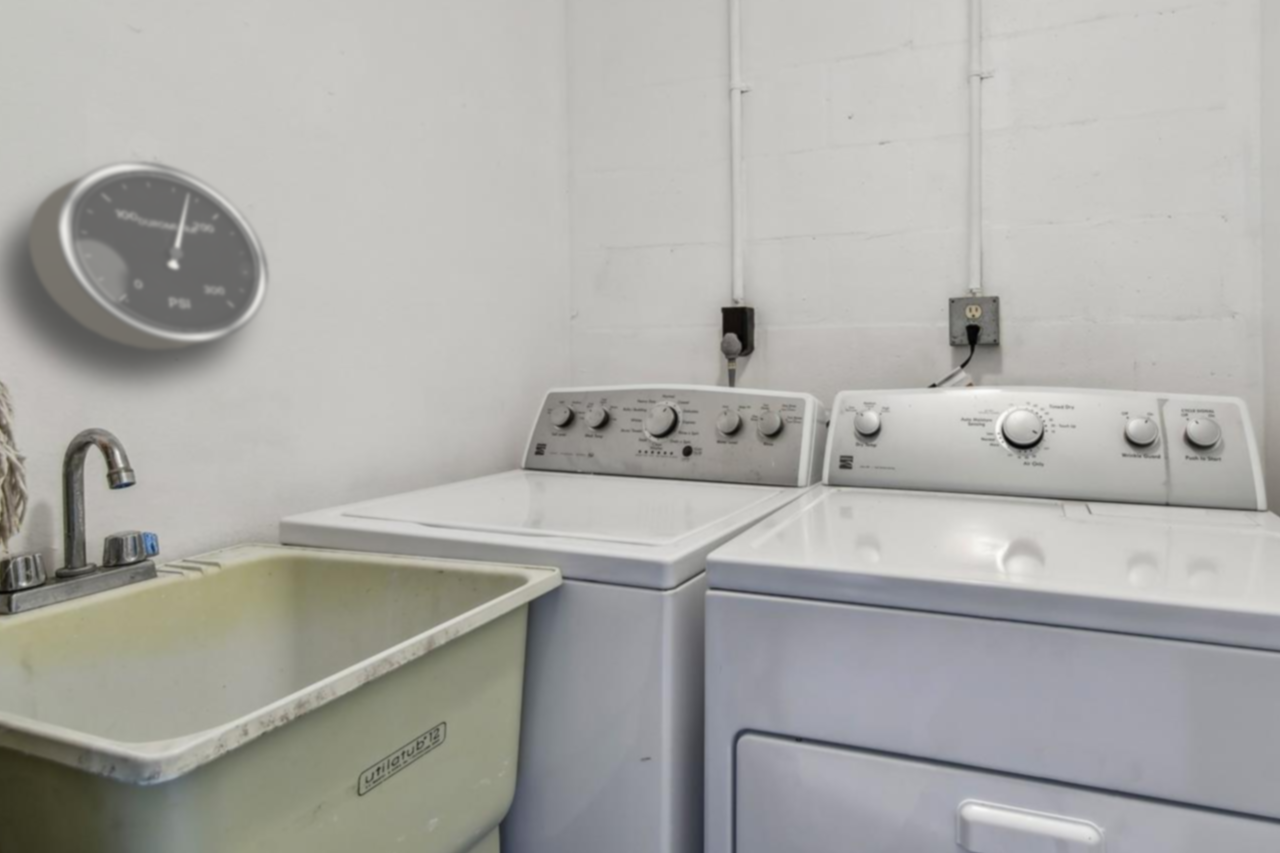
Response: 170; psi
